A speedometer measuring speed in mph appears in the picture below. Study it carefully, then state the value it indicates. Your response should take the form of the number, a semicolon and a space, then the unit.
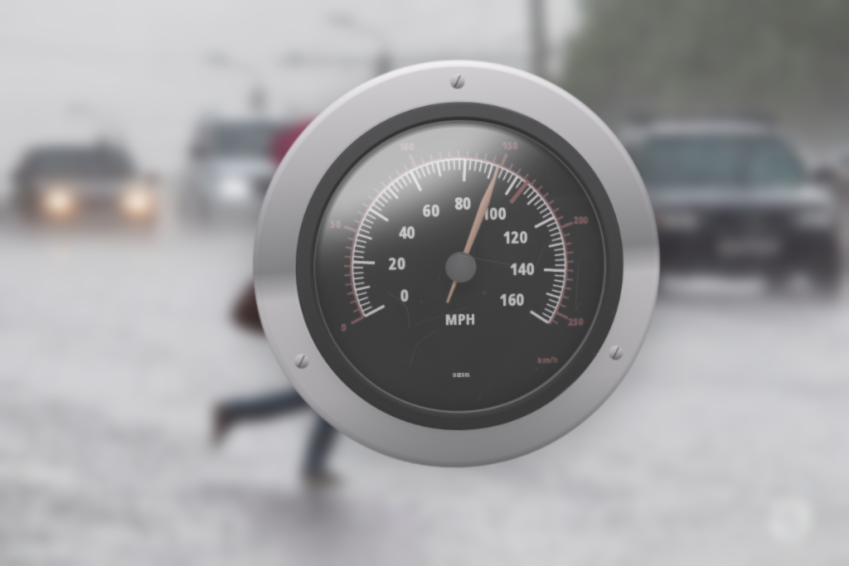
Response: 92; mph
